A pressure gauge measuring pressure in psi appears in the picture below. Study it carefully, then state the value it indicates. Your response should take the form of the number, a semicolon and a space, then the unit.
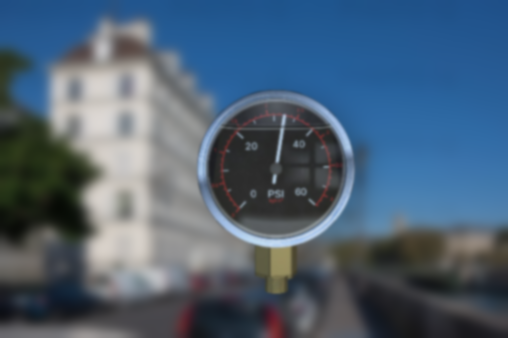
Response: 32.5; psi
